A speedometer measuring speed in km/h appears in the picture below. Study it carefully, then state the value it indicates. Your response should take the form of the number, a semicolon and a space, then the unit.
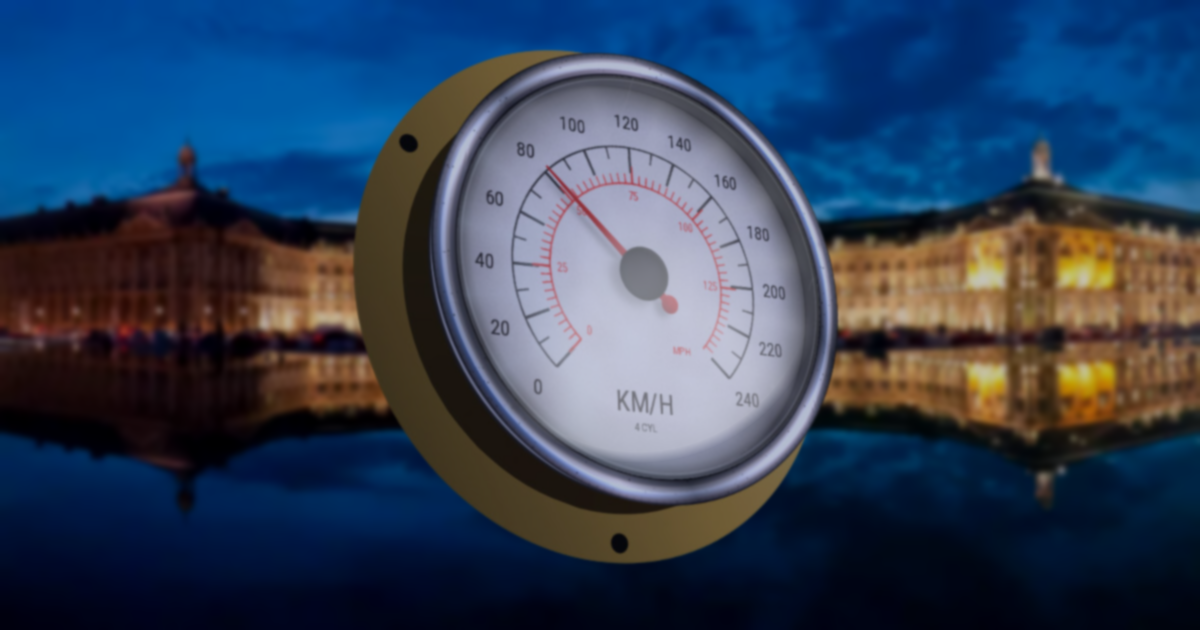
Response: 80; km/h
